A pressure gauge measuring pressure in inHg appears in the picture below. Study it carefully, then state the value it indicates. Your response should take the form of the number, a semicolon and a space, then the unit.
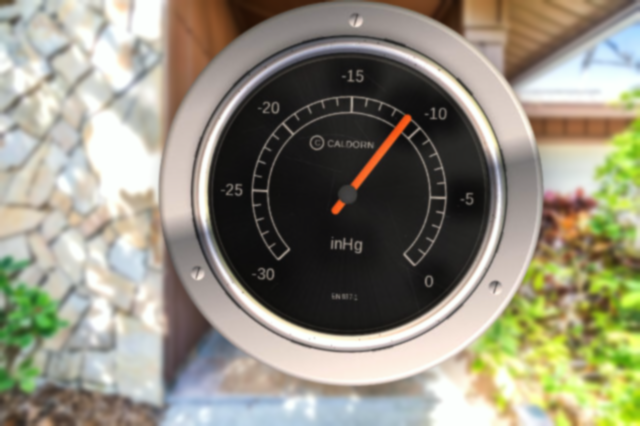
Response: -11; inHg
